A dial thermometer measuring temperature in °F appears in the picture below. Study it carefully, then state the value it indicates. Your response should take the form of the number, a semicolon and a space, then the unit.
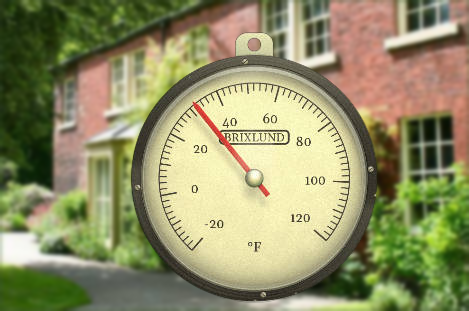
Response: 32; °F
